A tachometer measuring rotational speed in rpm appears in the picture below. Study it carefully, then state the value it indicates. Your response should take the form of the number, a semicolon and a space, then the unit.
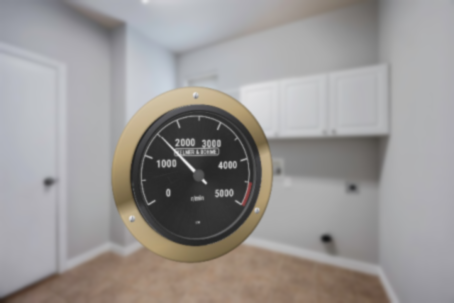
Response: 1500; rpm
